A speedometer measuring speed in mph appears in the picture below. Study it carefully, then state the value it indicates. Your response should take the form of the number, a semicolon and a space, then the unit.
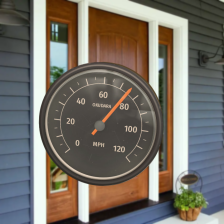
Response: 75; mph
